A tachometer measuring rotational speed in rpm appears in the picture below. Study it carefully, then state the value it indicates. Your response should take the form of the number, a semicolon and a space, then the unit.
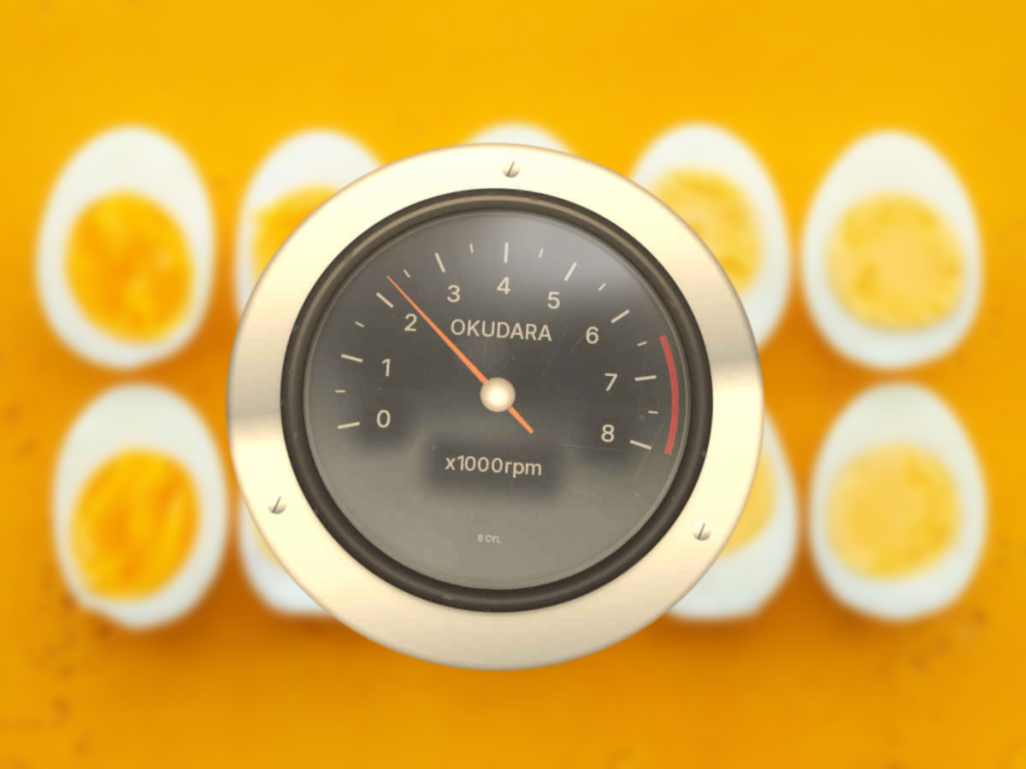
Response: 2250; rpm
